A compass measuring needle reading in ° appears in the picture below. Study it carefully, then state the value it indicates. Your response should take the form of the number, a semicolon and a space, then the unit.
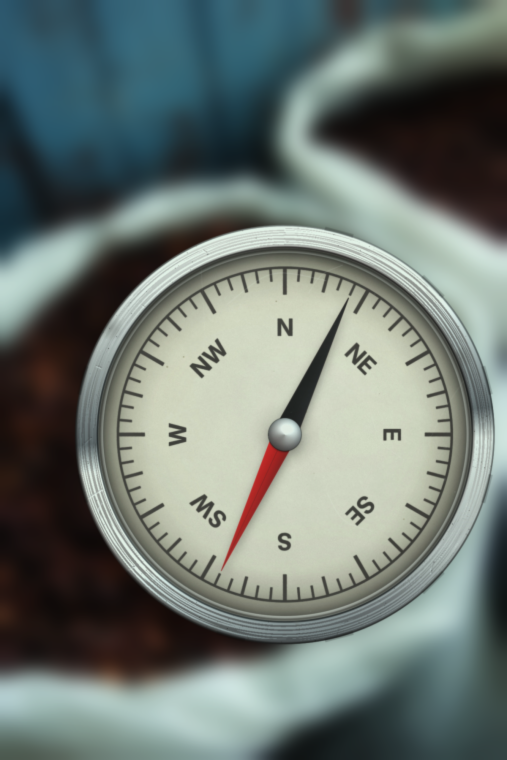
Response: 205; °
